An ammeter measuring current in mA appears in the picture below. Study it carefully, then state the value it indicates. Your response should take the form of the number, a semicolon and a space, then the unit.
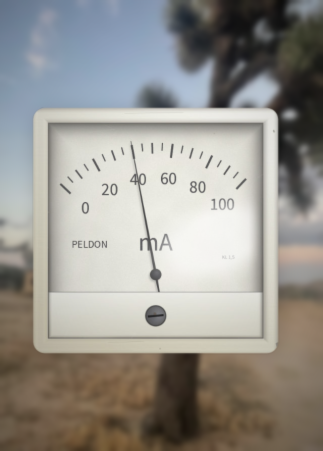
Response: 40; mA
